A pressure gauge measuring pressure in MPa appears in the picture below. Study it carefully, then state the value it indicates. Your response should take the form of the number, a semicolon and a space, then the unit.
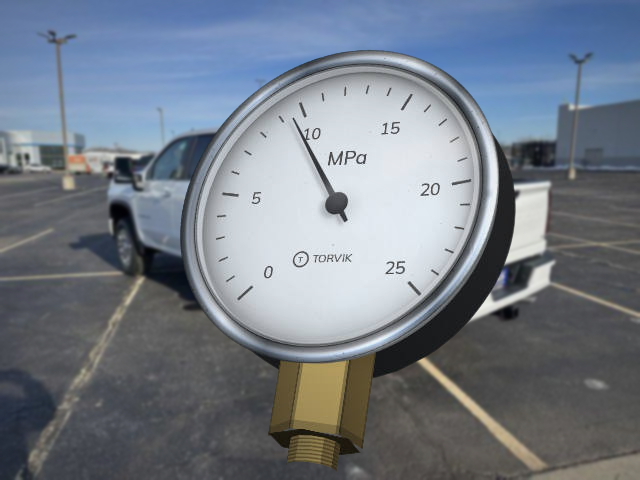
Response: 9.5; MPa
